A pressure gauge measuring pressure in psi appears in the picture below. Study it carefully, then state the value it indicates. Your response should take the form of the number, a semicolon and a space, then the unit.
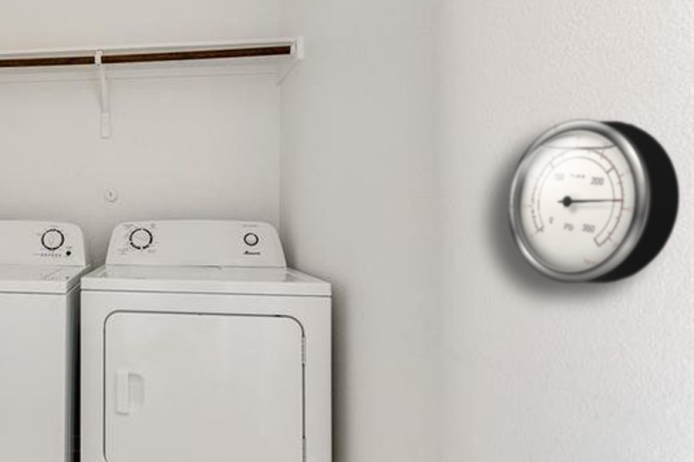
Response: 240; psi
